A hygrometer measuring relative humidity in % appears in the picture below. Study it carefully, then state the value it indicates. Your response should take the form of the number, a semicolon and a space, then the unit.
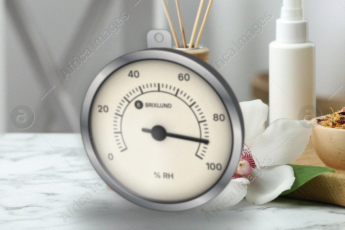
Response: 90; %
